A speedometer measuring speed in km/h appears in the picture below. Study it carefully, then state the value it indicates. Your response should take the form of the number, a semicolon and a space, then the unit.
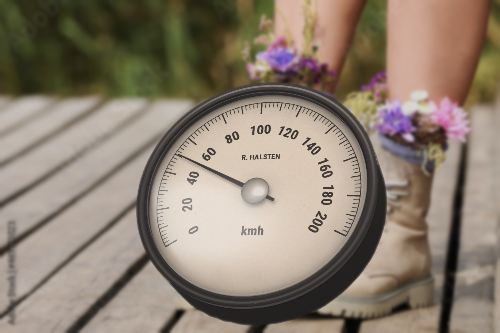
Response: 50; km/h
